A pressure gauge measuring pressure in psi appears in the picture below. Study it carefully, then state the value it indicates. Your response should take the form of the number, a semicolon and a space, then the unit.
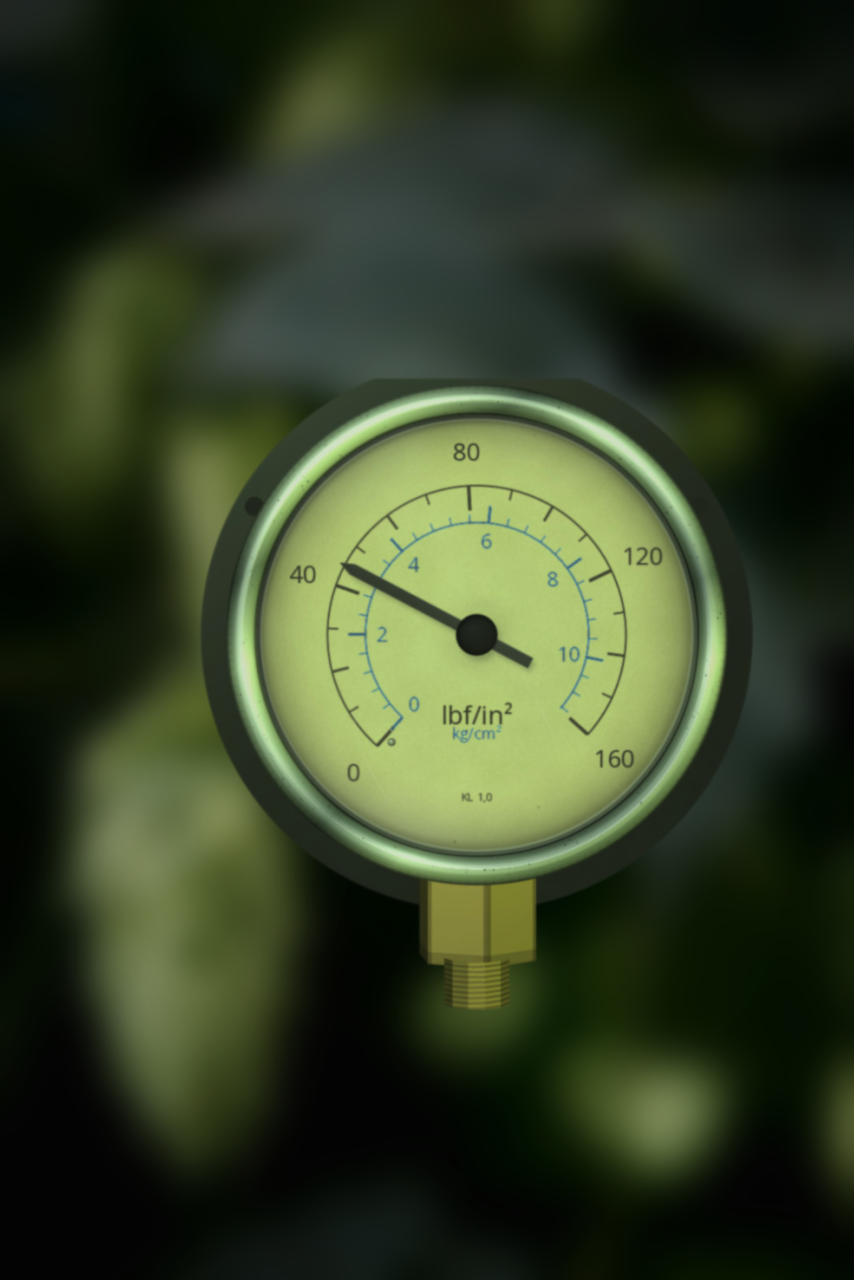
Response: 45; psi
